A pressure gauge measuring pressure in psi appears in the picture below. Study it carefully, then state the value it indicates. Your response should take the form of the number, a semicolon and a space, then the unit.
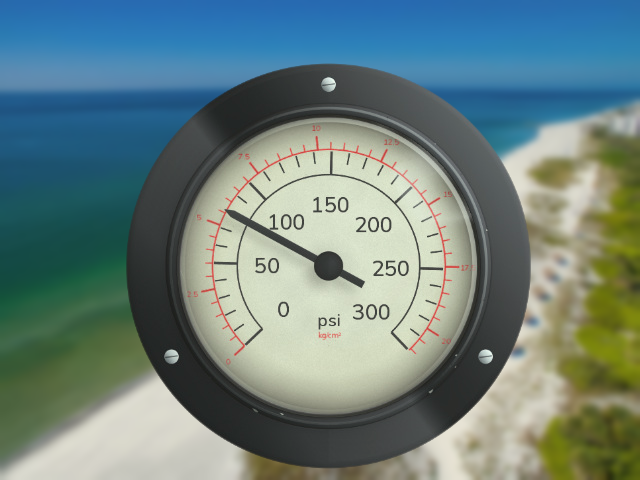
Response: 80; psi
